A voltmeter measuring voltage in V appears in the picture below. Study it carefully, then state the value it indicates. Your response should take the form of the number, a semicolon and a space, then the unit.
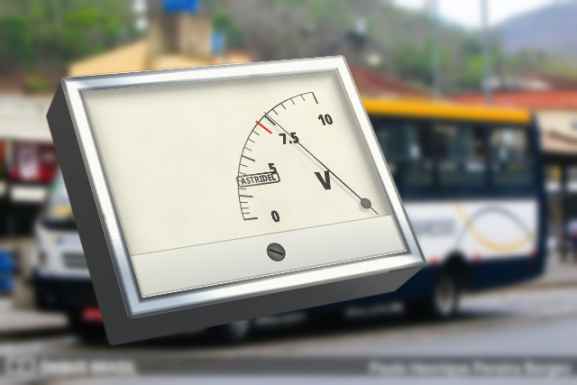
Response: 7.5; V
